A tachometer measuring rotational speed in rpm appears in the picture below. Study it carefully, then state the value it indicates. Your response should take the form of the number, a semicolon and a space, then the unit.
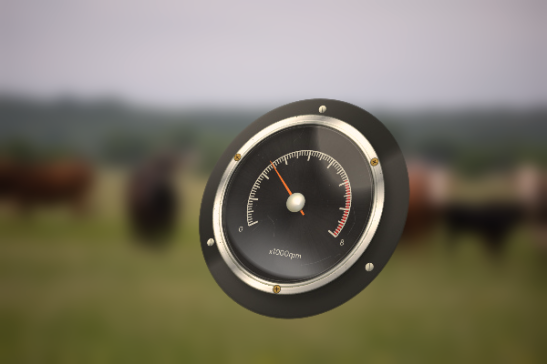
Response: 2500; rpm
